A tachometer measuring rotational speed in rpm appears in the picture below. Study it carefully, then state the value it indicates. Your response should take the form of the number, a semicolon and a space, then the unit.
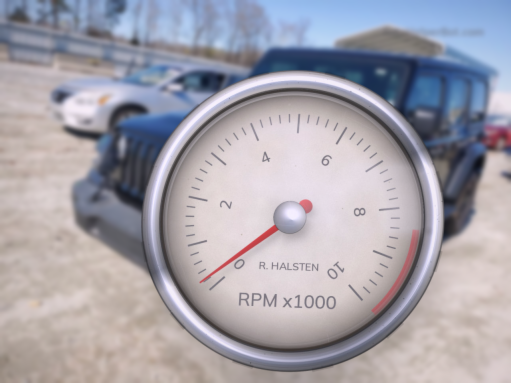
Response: 200; rpm
